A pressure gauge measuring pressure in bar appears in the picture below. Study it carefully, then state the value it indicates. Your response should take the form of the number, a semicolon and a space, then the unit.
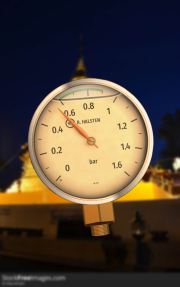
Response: 0.55; bar
